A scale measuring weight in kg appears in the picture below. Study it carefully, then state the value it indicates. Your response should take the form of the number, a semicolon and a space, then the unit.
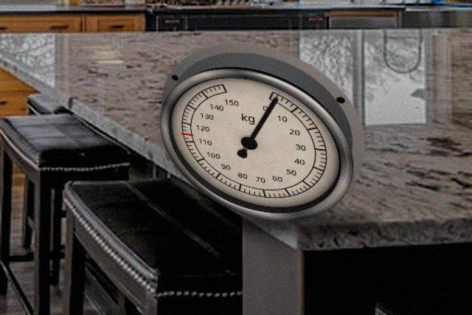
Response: 2; kg
